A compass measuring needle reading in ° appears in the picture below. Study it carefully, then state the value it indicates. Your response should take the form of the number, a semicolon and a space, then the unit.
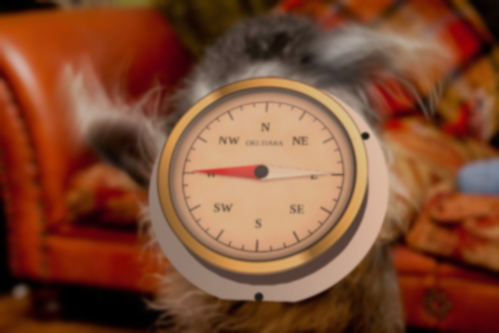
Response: 270; °
